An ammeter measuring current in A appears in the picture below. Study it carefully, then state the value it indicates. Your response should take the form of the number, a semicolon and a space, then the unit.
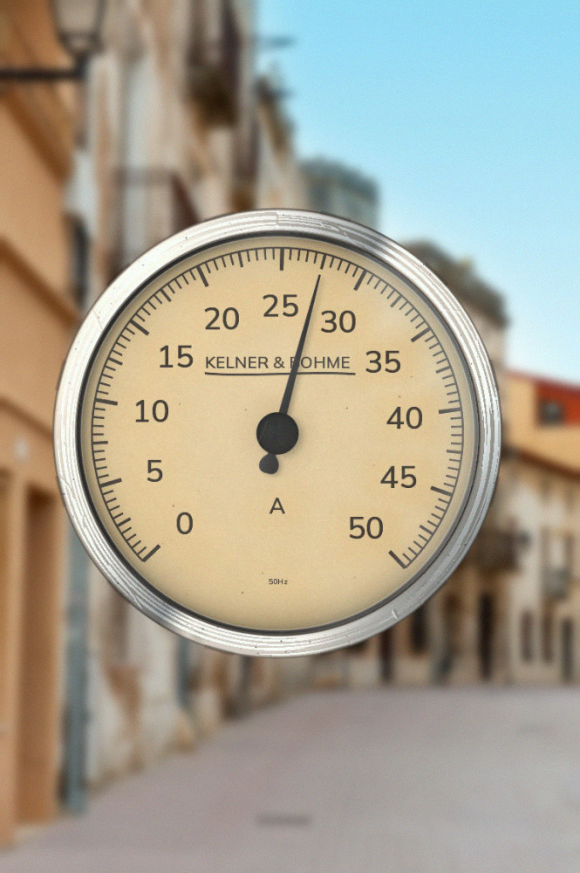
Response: 27.5; A
